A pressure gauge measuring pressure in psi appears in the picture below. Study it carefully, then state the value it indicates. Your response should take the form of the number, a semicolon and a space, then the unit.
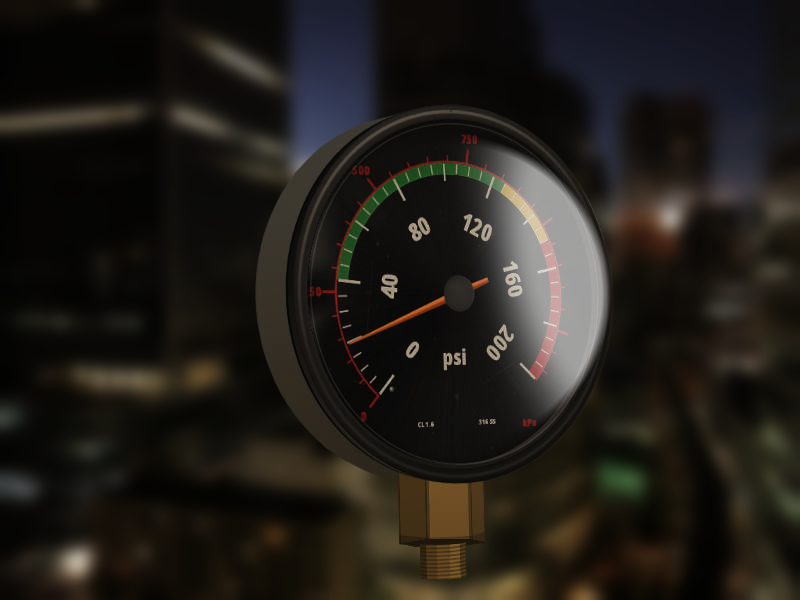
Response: 20; psi
